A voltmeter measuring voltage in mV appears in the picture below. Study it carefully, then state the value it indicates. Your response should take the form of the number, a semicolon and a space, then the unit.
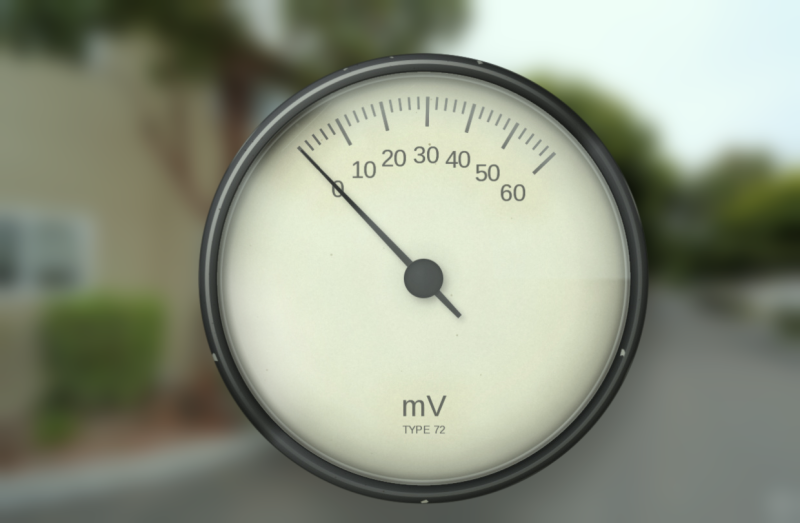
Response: 0; mV
